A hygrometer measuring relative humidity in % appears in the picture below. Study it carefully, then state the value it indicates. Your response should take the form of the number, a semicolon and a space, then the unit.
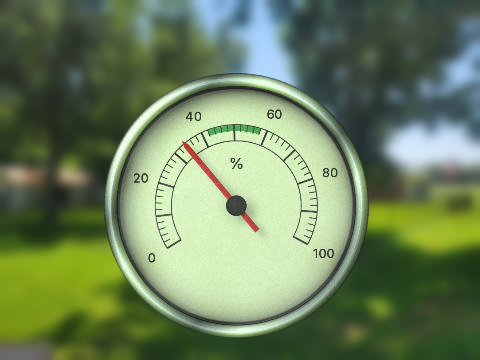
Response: 34; %
